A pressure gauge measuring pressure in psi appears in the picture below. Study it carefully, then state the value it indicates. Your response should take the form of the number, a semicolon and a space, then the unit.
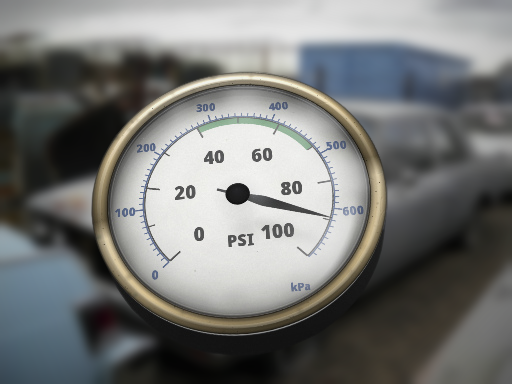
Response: 90; psi
